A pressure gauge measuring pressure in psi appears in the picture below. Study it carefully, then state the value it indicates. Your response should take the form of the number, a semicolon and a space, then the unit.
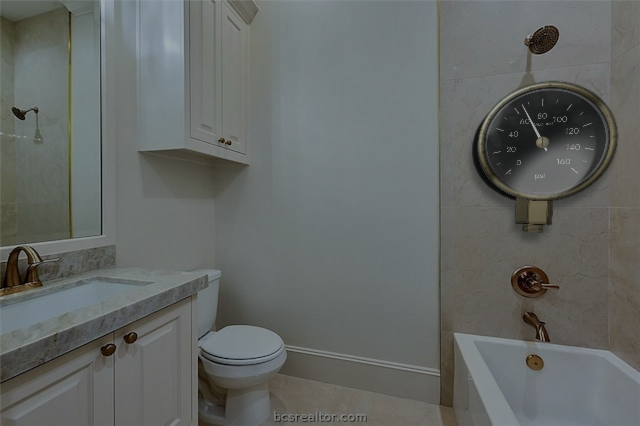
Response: 65; psi
